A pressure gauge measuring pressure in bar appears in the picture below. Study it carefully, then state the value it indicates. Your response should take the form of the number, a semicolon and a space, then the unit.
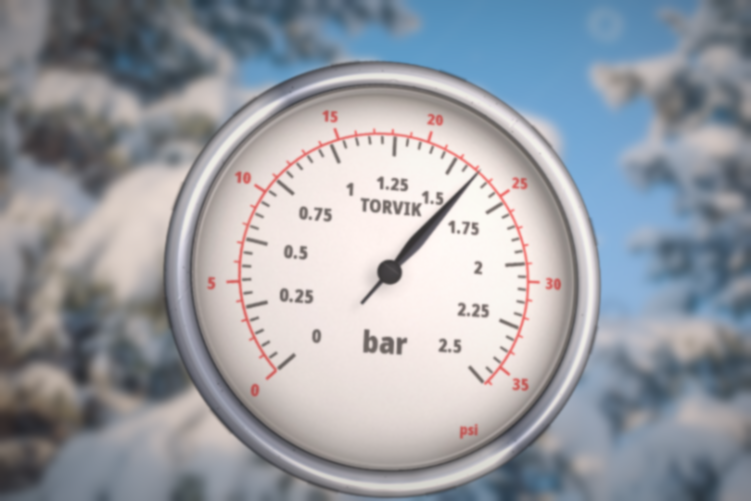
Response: 1.6; bar
